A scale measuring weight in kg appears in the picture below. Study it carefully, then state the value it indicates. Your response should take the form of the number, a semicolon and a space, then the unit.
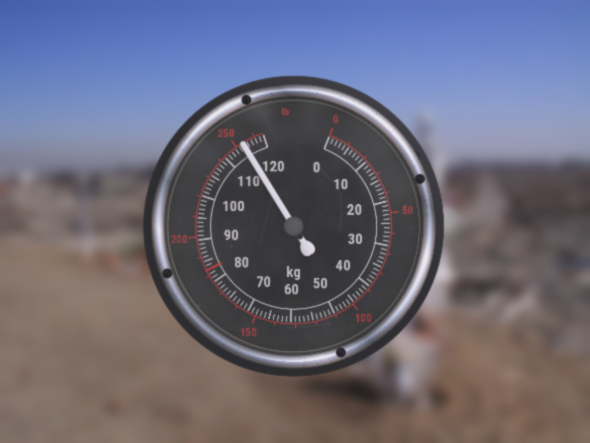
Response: 115; kg
